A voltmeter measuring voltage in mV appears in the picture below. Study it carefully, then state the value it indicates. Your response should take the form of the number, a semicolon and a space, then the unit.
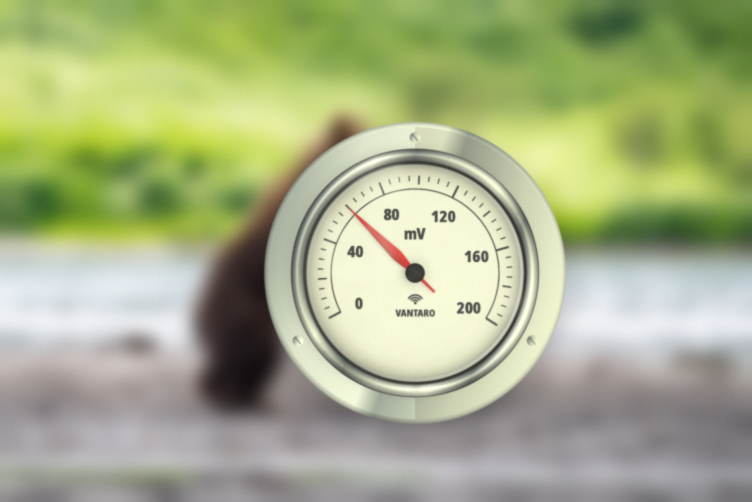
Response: 60; mV
